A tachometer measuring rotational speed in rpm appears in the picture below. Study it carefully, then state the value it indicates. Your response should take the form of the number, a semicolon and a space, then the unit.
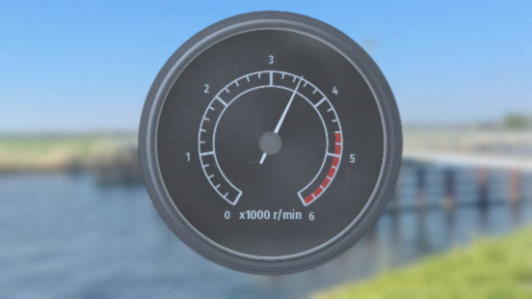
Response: 3500; rpm
